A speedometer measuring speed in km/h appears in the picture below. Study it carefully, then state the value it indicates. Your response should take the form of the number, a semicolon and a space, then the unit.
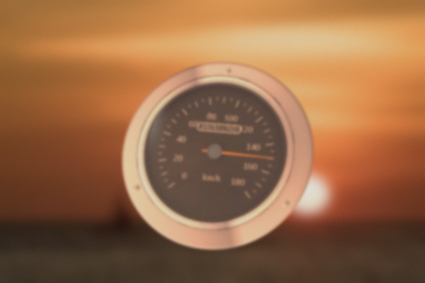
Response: 150; km/h
